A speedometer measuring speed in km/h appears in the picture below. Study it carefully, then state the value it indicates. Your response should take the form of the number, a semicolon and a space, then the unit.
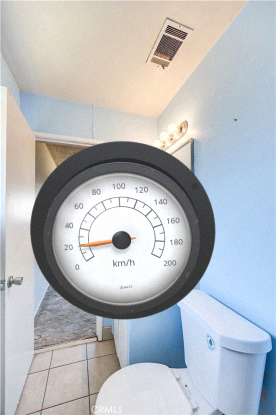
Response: 20; km/h
